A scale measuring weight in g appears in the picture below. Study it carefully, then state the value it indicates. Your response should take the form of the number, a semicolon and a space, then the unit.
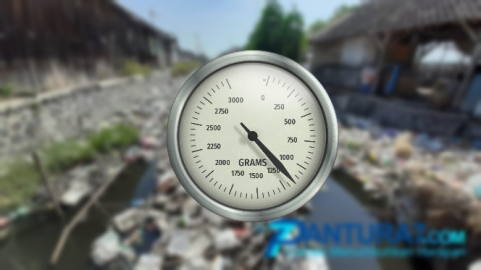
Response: 1150; g
